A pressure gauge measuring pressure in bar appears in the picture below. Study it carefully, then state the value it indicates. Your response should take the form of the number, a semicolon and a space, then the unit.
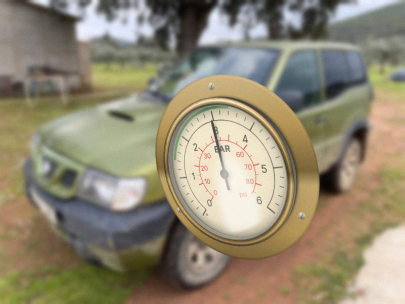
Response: 3; bar
